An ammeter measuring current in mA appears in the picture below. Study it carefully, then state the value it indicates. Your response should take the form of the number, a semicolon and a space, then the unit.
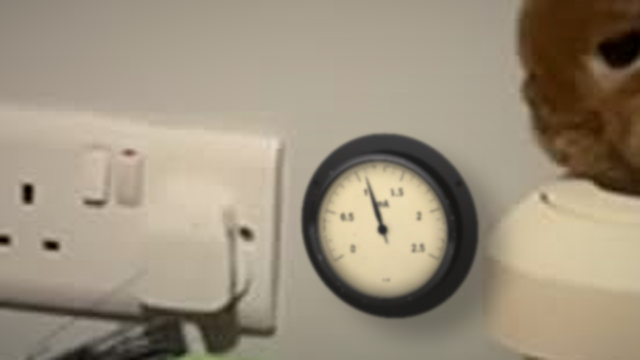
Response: 1.1; mA
